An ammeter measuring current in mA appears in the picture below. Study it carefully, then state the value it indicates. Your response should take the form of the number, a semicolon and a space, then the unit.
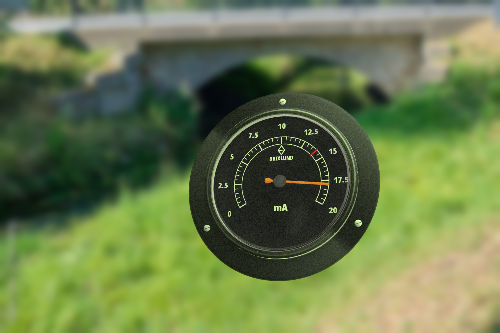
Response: 18; mA
